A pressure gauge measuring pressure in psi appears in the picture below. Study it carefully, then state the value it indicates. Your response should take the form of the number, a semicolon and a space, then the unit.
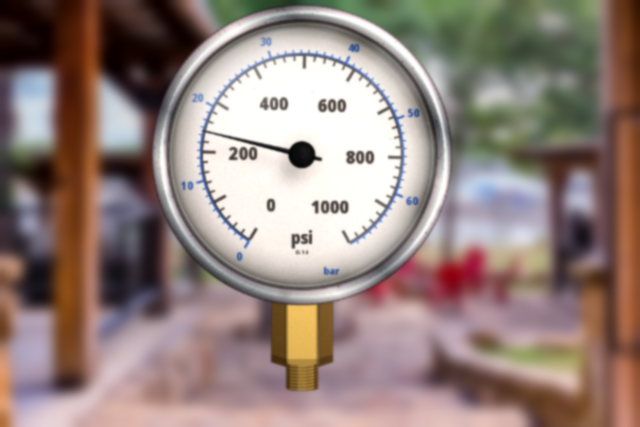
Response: 240; psi
